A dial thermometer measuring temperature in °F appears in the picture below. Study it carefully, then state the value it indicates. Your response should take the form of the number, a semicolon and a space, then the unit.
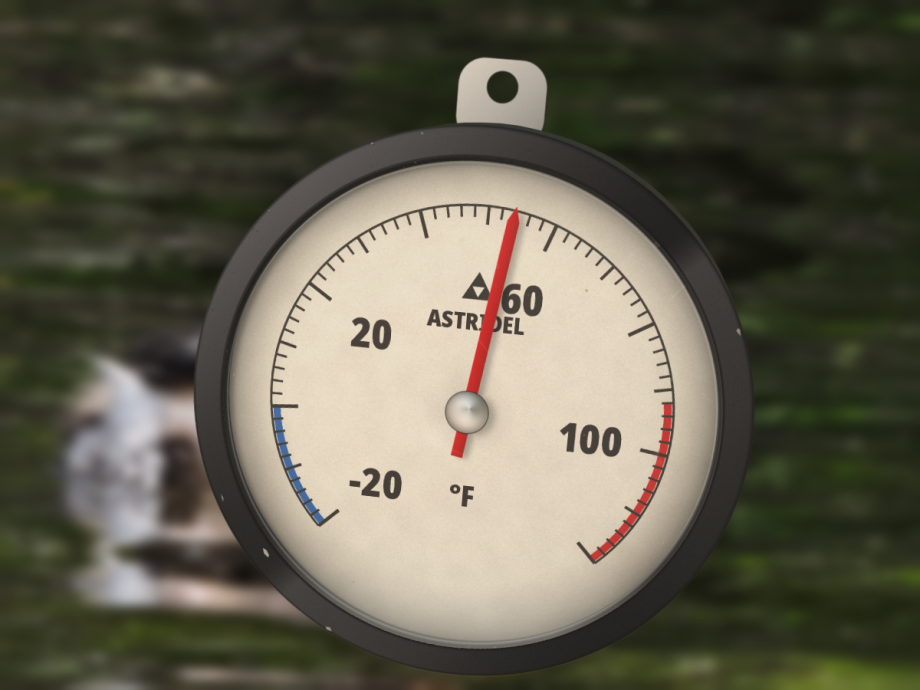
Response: 54; °F
